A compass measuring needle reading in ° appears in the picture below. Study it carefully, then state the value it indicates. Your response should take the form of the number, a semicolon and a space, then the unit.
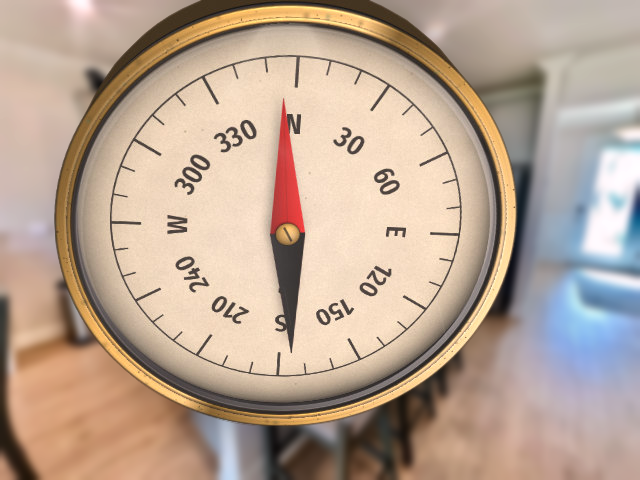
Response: 355; °
